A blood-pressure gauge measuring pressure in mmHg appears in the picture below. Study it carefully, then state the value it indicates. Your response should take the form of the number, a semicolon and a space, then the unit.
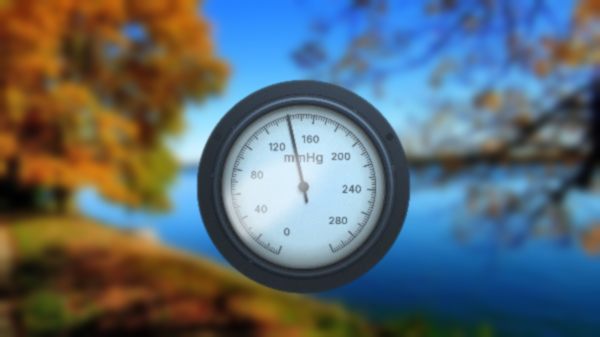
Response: 140; mmHg
